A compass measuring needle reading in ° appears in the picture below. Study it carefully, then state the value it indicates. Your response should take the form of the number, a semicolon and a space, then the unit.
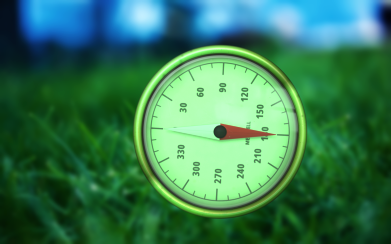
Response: 180; °
